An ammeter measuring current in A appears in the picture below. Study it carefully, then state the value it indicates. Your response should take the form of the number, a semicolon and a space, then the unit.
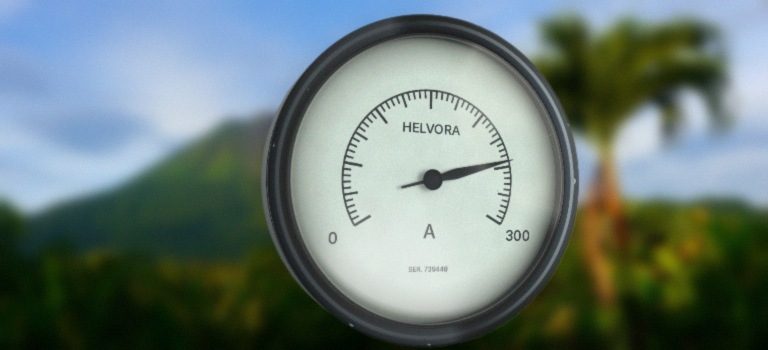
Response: 245; A
